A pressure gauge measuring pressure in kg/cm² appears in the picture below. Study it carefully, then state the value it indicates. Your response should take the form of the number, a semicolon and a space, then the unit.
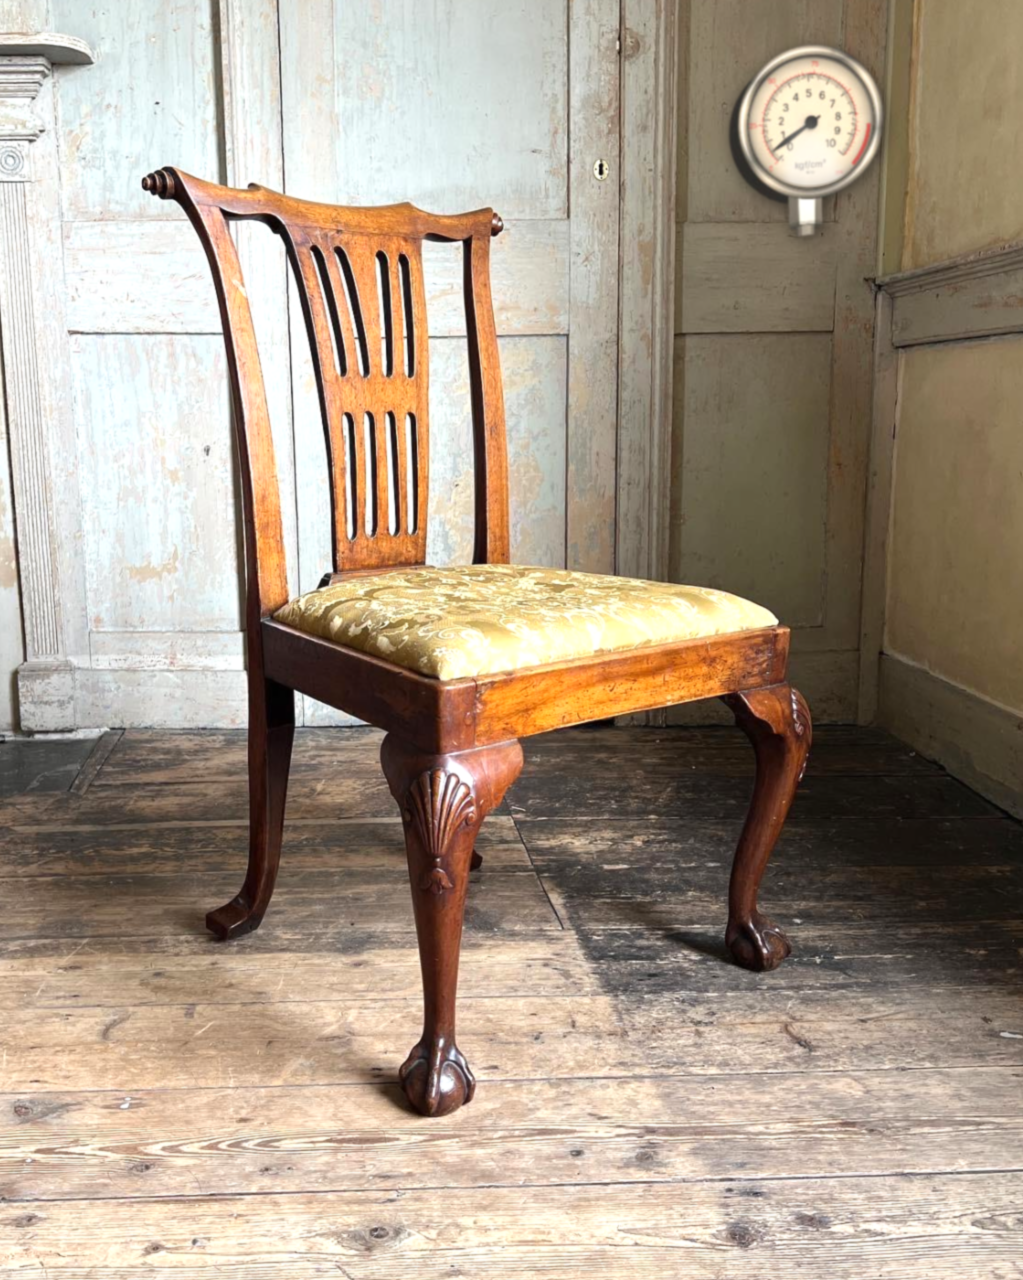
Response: 0.5; kg/cm²
